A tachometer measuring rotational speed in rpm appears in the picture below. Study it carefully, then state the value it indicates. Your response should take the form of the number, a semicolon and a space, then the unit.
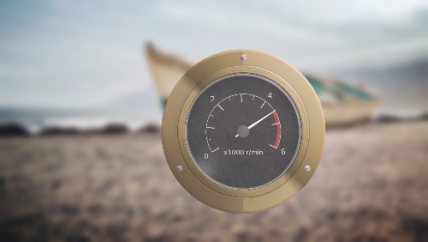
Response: 4500; rpm
